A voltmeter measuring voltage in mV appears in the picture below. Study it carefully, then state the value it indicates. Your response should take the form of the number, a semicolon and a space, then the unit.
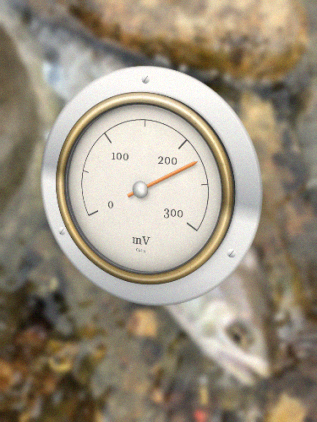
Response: 225; mV
